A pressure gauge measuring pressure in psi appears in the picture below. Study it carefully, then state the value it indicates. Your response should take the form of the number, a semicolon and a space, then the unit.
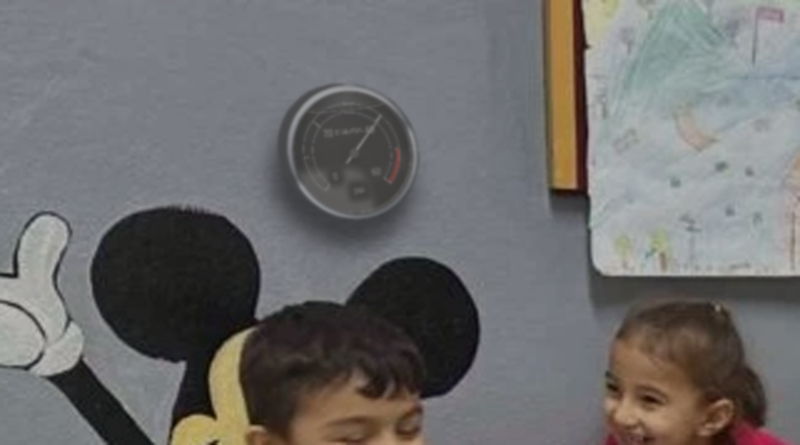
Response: 40; psi
